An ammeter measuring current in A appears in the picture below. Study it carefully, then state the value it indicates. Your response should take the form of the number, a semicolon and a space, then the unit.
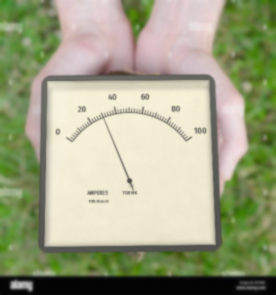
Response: 30; A
